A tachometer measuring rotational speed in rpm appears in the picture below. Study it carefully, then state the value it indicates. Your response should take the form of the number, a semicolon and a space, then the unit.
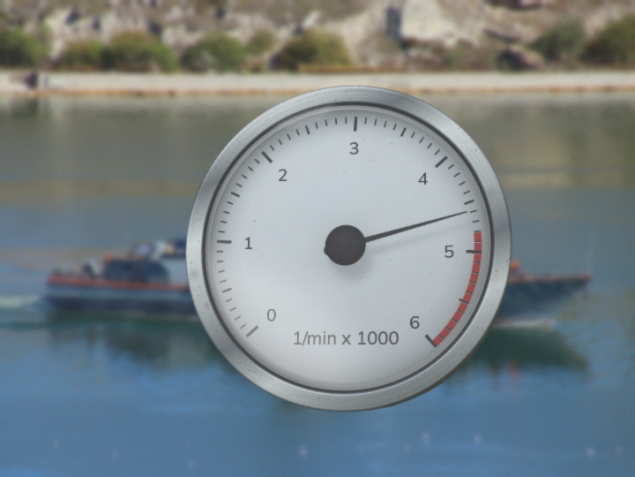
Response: 4600; rpm
